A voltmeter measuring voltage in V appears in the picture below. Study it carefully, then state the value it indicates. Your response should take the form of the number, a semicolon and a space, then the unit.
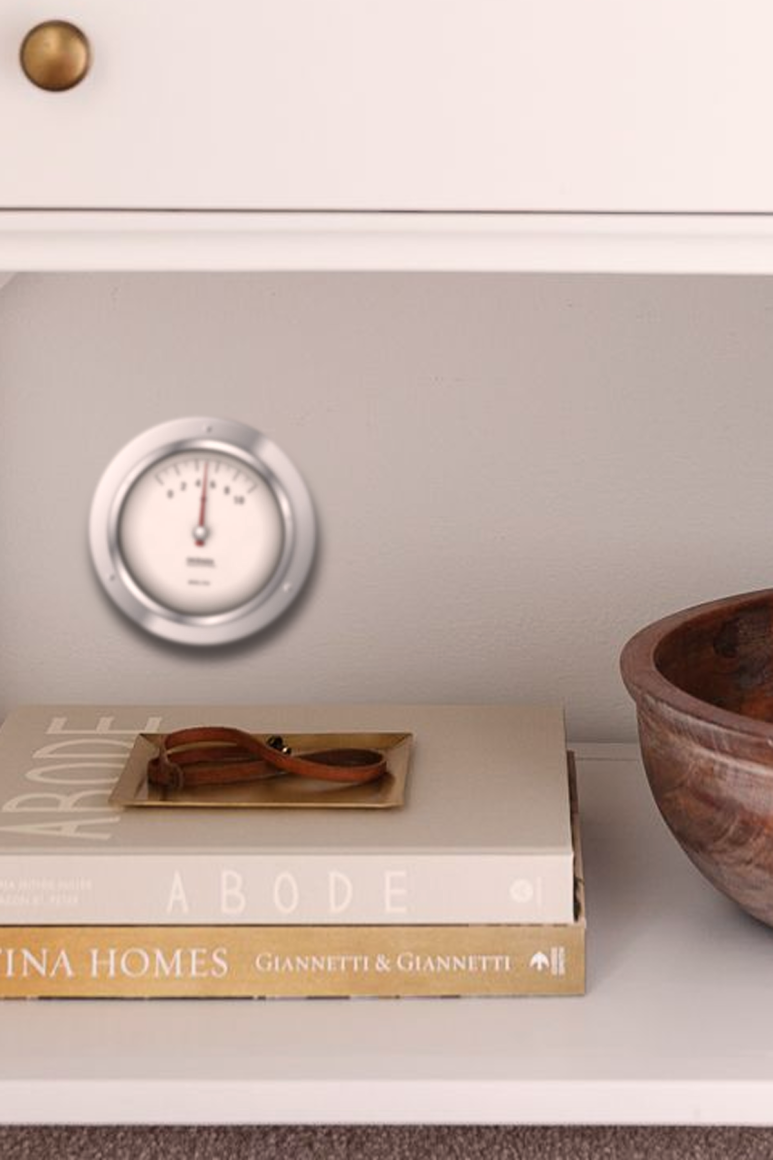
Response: 5; V
